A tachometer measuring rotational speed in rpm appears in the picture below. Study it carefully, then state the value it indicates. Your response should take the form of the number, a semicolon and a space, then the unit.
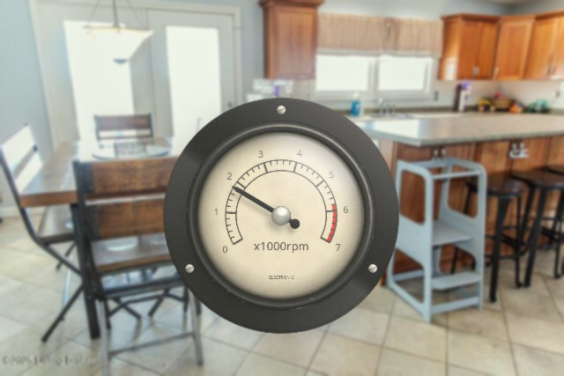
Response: 1800; rpm
